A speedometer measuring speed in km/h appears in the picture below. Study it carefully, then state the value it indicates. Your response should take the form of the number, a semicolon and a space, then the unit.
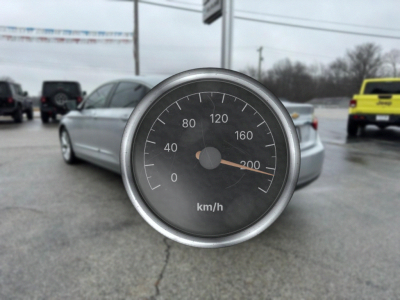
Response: 205; km/h
